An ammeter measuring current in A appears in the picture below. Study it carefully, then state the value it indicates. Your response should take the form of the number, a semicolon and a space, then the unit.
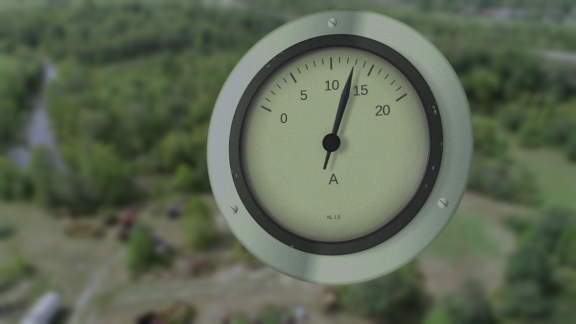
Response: 13; A
